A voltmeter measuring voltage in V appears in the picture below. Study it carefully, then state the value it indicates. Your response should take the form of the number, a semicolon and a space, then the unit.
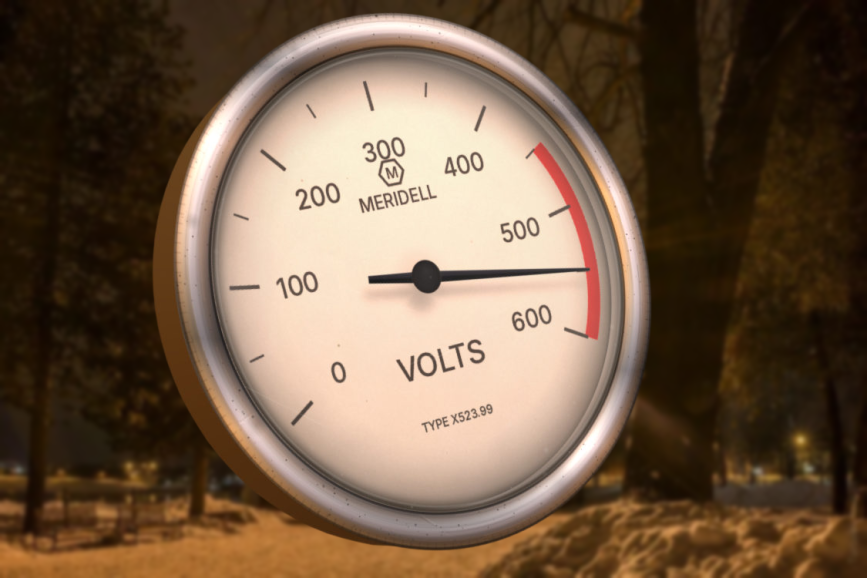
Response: 550; V
